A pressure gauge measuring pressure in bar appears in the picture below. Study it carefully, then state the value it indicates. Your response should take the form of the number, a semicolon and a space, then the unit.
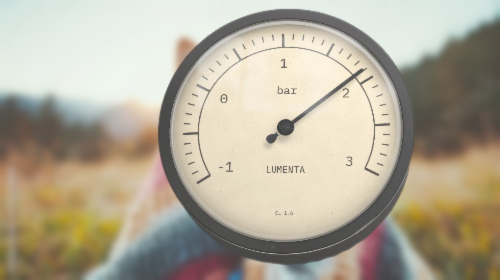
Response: 1.9; bar
